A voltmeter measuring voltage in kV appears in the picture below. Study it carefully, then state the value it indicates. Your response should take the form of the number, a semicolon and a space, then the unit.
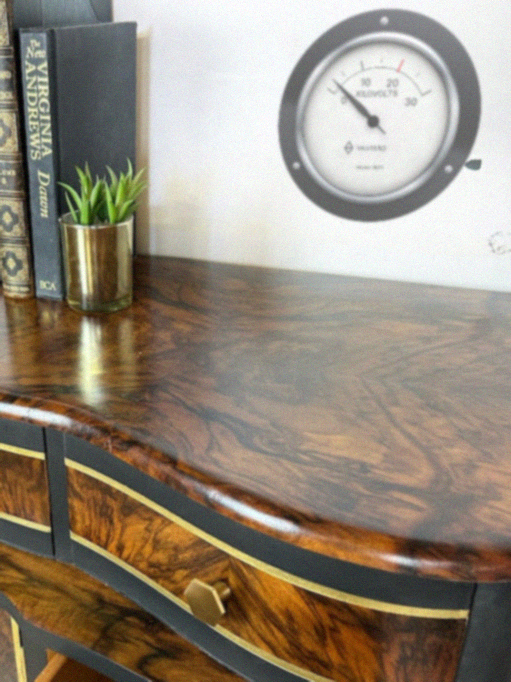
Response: 2.5; kV
